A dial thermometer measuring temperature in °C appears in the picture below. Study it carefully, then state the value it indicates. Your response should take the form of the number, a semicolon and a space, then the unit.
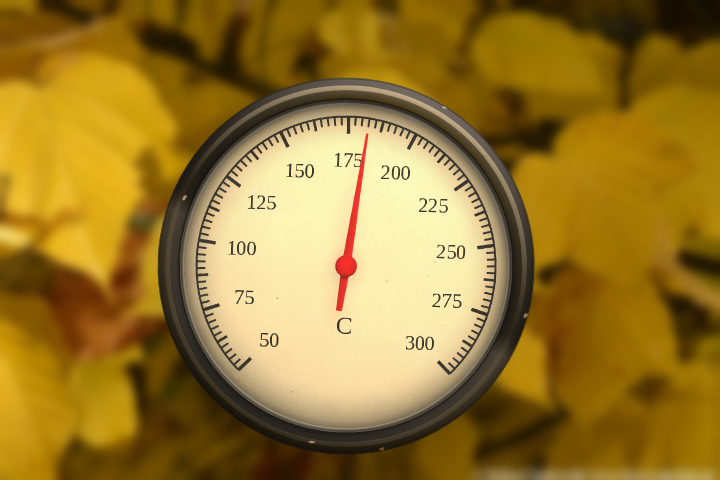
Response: 182.5; °C
